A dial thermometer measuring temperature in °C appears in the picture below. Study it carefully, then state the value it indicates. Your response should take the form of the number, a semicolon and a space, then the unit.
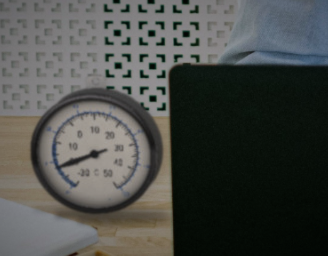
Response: -20; °C
